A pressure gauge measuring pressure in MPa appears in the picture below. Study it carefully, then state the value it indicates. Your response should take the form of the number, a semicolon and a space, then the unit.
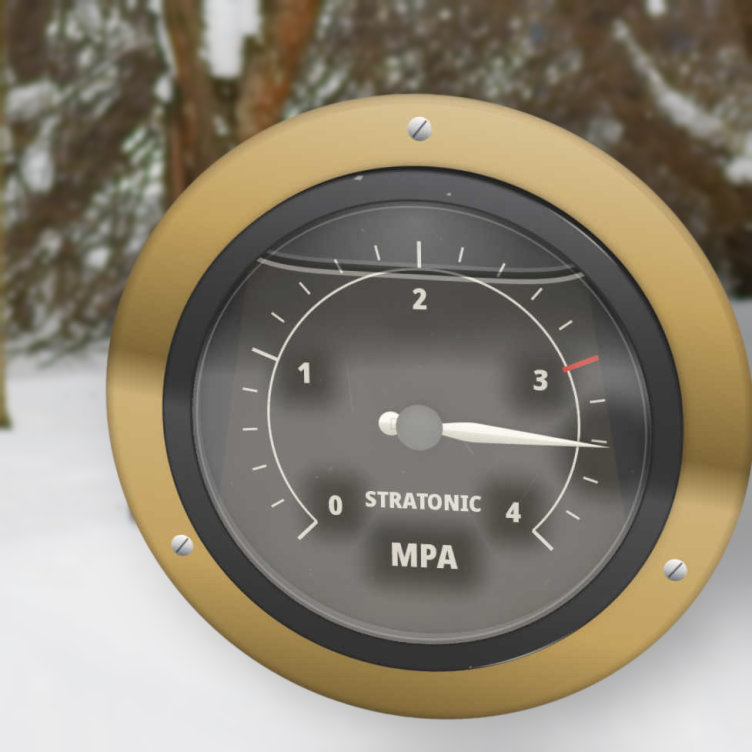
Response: 3.4; MPa
